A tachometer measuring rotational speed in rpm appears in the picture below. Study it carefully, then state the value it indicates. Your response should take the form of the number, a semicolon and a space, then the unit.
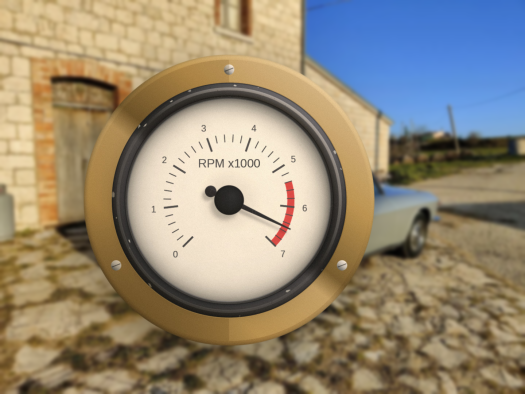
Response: 6500; rpm
